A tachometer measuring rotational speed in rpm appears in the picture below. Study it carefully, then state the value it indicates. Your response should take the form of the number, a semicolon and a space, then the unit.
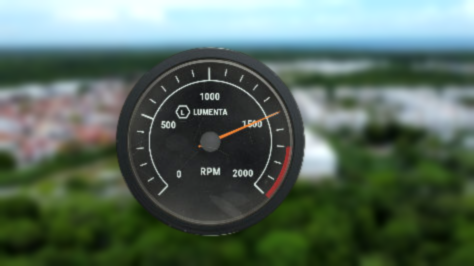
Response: 1500; rpm
